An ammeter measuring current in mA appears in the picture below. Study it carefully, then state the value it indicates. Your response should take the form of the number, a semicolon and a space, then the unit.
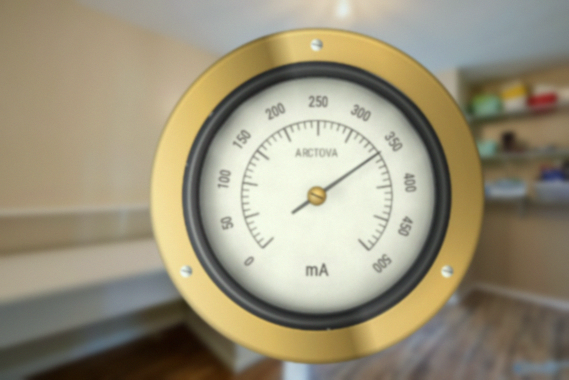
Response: 350; mA
